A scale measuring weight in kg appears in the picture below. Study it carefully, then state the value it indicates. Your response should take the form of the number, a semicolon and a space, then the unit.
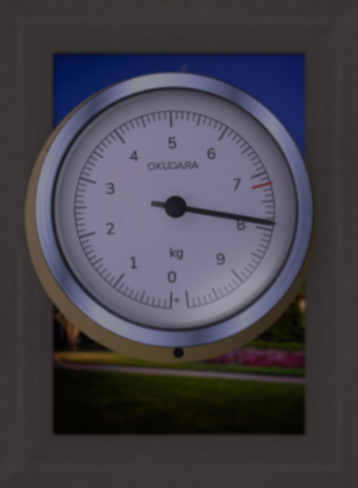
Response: 7.9; kg
